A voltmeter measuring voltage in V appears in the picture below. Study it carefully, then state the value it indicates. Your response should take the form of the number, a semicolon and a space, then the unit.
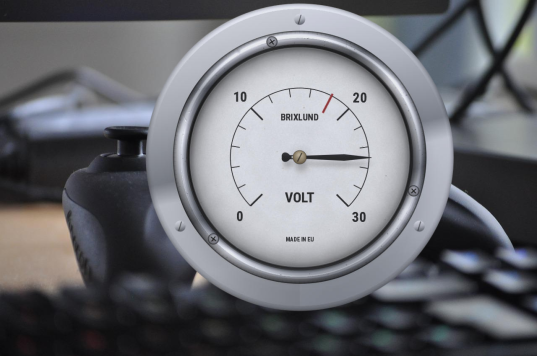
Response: 25; V
